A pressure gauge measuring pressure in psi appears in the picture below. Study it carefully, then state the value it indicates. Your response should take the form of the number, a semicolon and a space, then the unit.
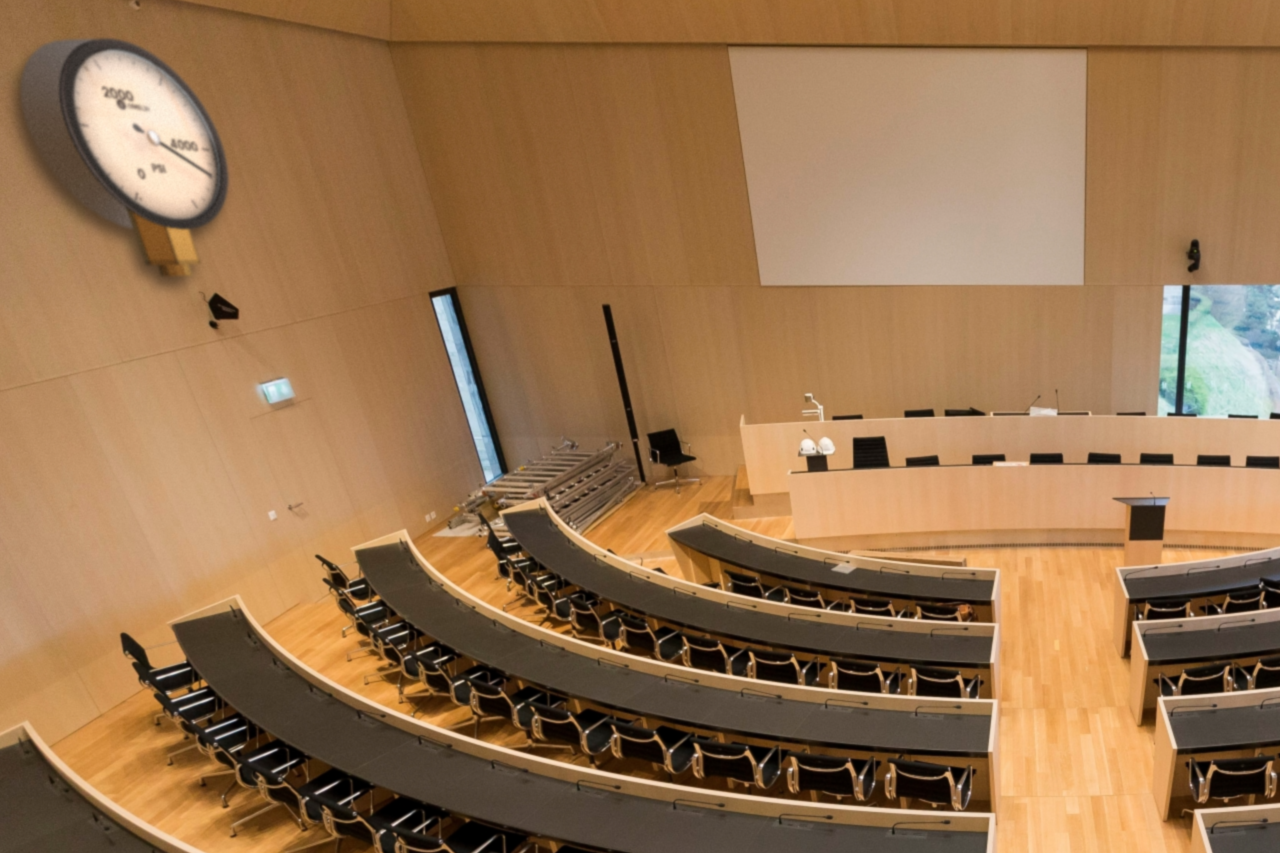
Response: 4400; psi
